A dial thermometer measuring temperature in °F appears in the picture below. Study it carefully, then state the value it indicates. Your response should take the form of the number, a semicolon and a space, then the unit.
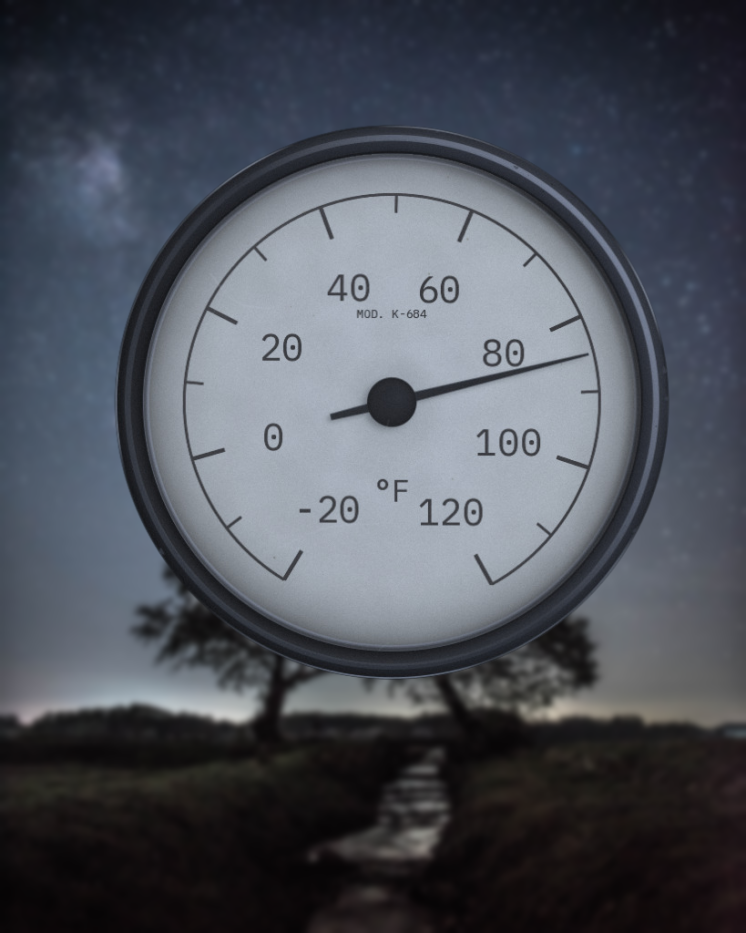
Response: 85; °F
